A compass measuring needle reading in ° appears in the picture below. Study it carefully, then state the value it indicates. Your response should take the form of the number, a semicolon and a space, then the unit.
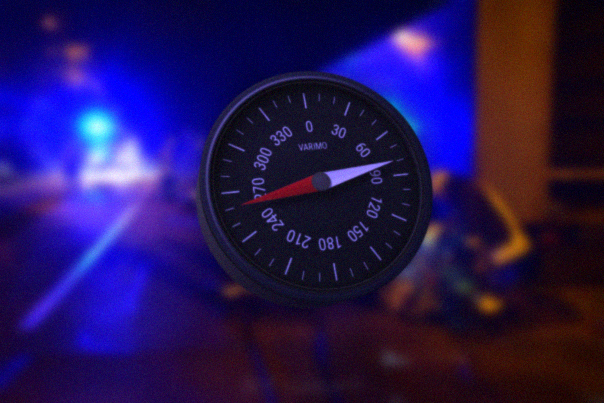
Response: 260; °
